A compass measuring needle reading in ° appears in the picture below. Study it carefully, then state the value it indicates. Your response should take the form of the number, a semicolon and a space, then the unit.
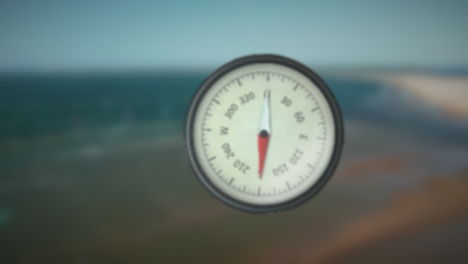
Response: 180; °
